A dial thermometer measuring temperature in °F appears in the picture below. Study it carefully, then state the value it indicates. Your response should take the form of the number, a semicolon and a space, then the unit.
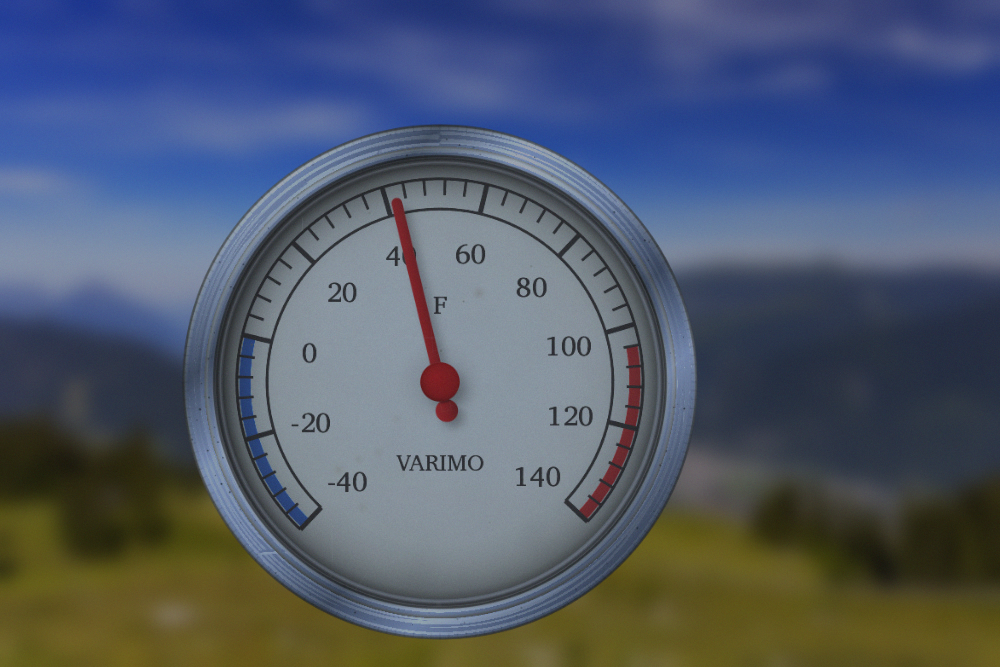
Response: 42; °F
